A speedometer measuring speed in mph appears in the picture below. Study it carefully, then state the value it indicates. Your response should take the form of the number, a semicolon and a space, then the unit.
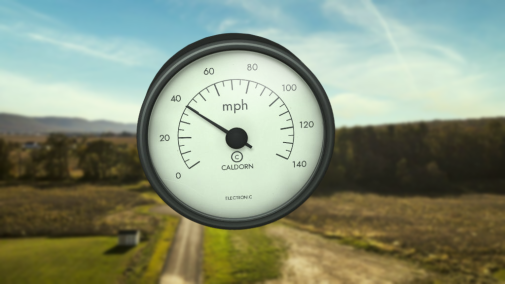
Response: 40; mph
